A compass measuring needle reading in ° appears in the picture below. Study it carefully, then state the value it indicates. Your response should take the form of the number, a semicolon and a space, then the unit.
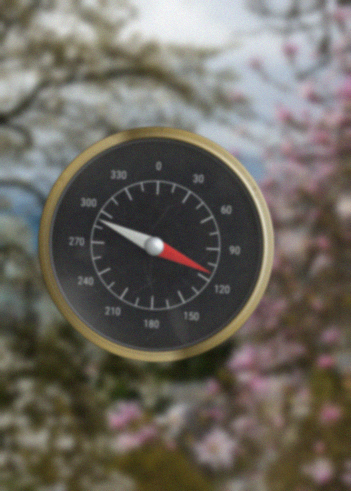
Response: 112.5; °
